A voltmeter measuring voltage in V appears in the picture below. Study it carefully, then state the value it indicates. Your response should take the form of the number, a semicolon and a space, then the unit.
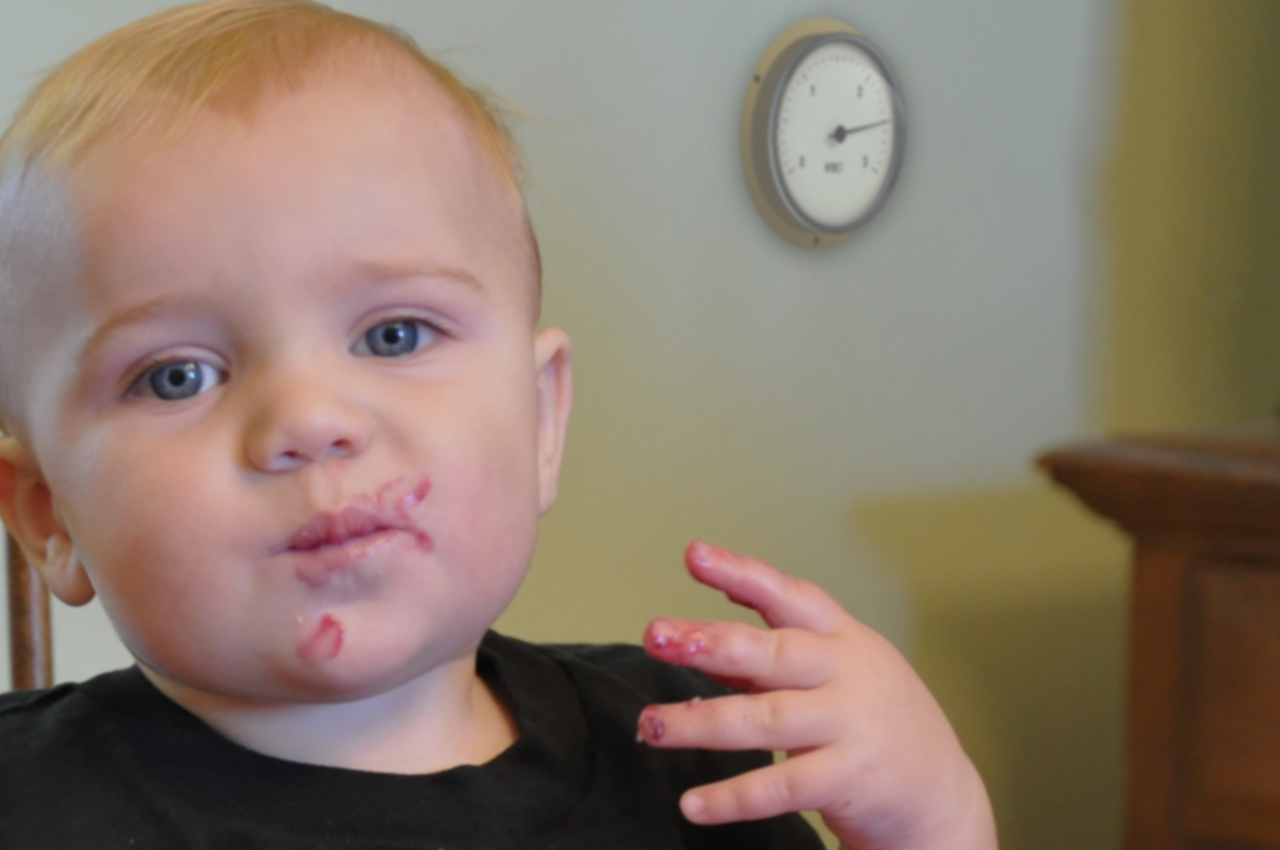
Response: 2.5; V
